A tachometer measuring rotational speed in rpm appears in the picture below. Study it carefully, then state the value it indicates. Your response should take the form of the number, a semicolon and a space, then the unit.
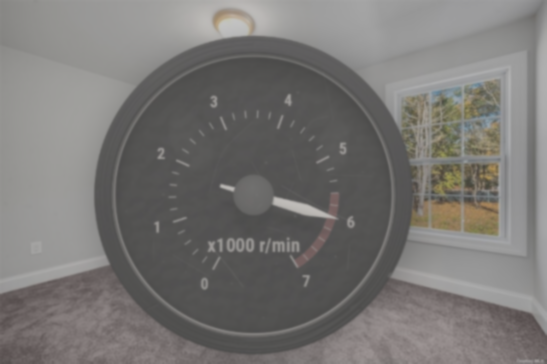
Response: 6000; rpm
